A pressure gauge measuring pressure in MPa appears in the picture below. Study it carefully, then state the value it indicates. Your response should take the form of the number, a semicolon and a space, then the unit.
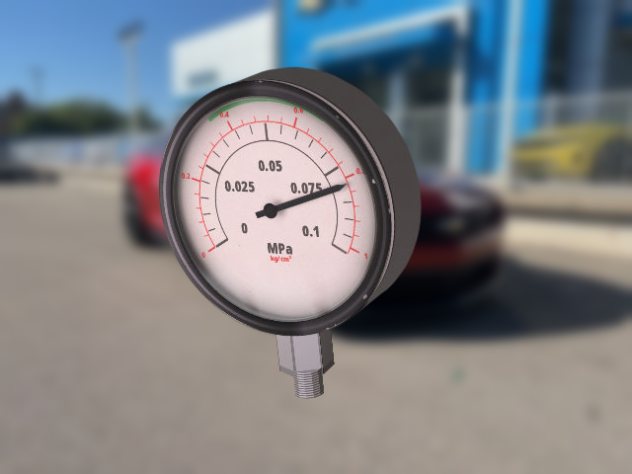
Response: 0.08; MPa
